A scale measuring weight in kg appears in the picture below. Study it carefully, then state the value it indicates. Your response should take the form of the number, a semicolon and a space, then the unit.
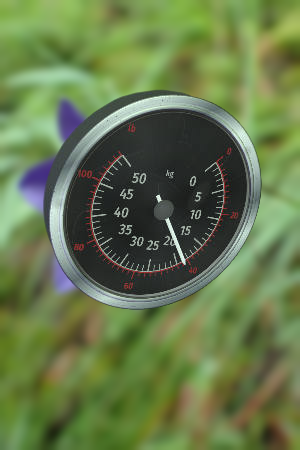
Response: 19; kg
